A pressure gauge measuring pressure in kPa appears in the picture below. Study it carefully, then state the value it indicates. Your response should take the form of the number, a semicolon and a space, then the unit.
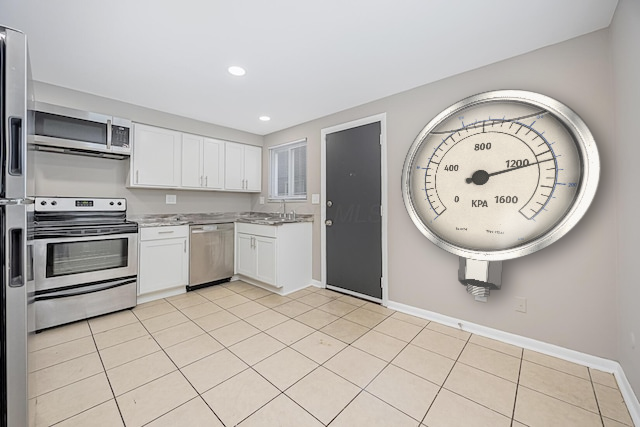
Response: 1250; kPa
